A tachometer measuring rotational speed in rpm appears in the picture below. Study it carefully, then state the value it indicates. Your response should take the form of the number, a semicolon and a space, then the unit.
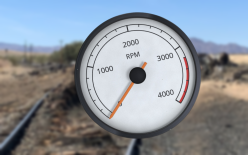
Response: 0; rpm
